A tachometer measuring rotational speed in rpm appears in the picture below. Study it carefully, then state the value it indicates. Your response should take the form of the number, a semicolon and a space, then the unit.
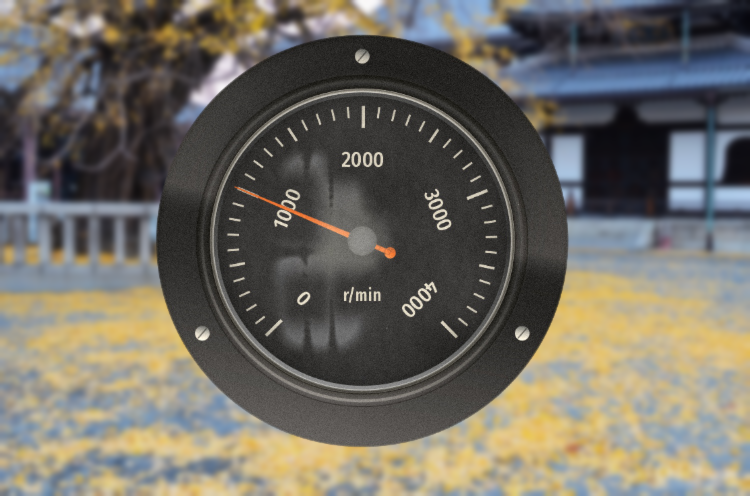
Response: 1000; rpm
